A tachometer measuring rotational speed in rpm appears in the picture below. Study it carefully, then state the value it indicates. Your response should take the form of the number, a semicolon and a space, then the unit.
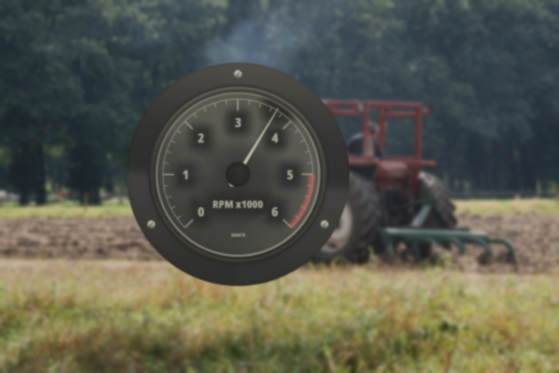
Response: 3700; rpm
